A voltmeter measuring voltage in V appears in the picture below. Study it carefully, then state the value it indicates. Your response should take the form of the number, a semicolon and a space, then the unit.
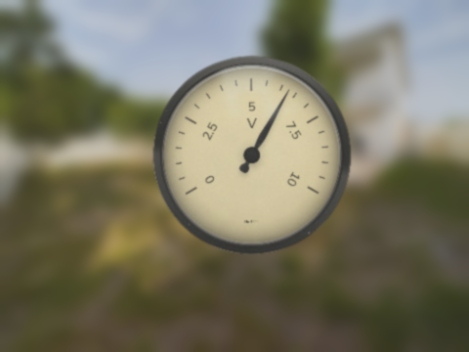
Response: 6.25; V
